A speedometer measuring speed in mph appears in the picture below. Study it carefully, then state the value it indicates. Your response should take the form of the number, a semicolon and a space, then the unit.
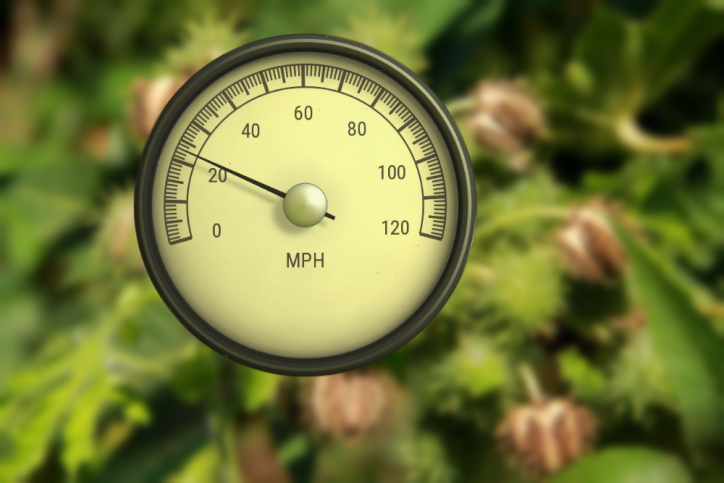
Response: 23; mph
